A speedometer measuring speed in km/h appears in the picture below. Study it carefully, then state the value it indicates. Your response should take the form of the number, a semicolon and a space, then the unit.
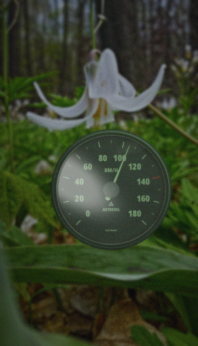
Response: 105; km/h
